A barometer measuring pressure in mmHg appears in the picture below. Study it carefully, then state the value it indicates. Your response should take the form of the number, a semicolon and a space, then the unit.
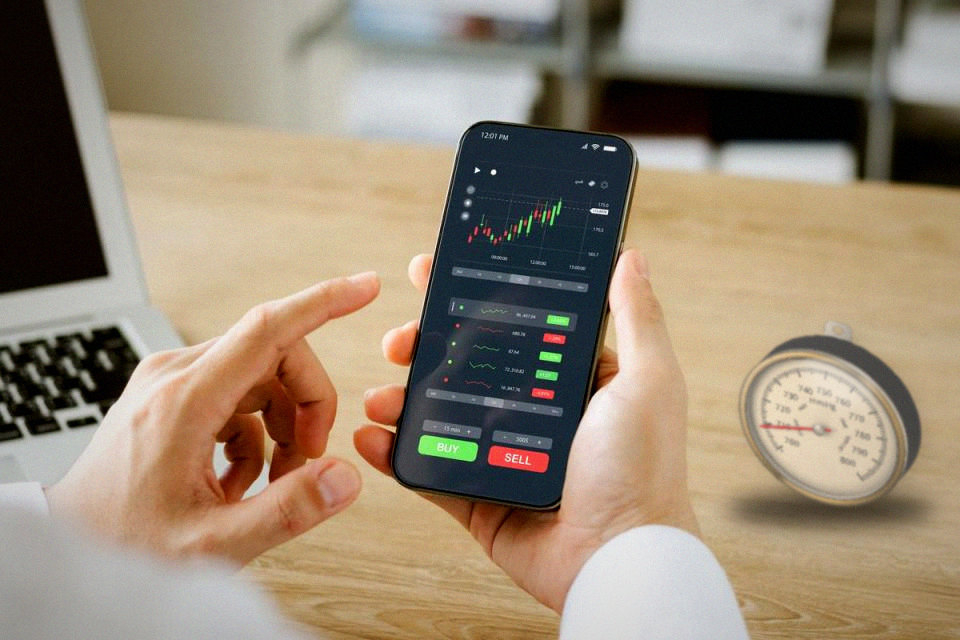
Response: 710; mmHg
